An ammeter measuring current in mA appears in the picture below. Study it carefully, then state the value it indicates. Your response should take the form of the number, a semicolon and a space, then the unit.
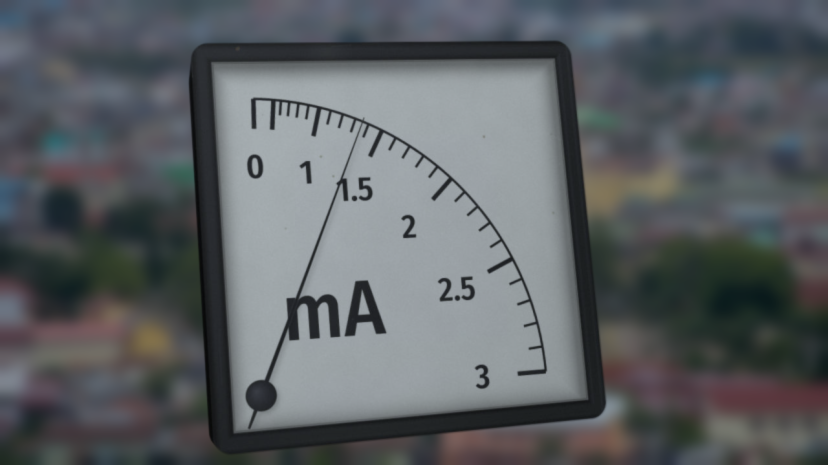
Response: 1.35; mA
